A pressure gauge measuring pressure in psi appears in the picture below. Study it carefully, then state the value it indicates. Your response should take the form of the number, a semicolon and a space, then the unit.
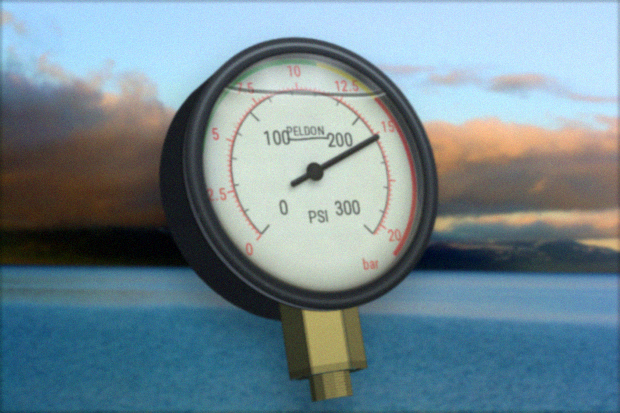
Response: 220; psi
